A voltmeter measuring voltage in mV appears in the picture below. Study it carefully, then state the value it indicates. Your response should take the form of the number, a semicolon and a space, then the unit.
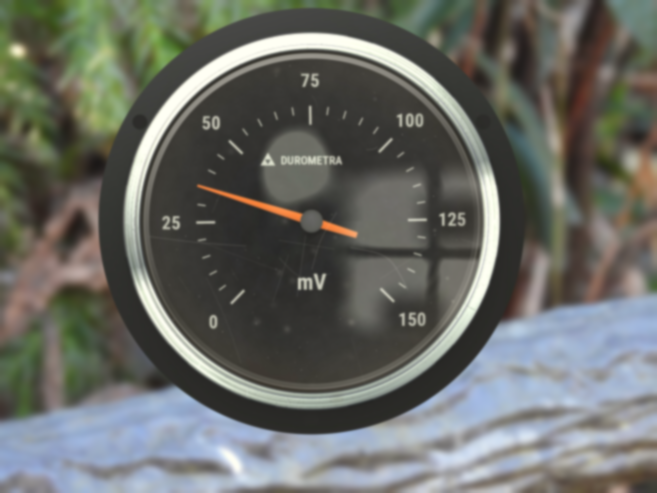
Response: 35; mV
